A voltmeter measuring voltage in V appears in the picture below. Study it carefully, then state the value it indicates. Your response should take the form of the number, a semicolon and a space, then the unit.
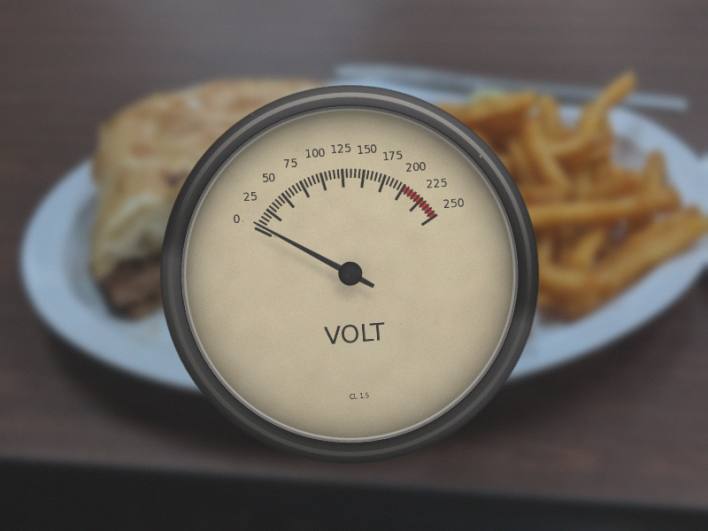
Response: 5; V
